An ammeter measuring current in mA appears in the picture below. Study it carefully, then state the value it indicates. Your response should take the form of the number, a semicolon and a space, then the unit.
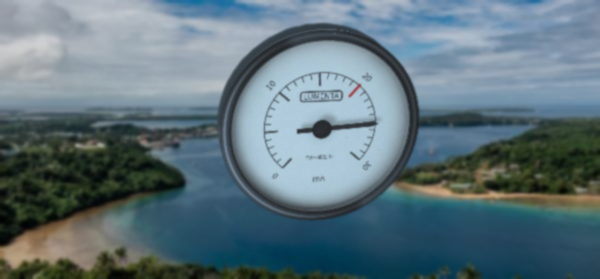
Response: 25; mA
